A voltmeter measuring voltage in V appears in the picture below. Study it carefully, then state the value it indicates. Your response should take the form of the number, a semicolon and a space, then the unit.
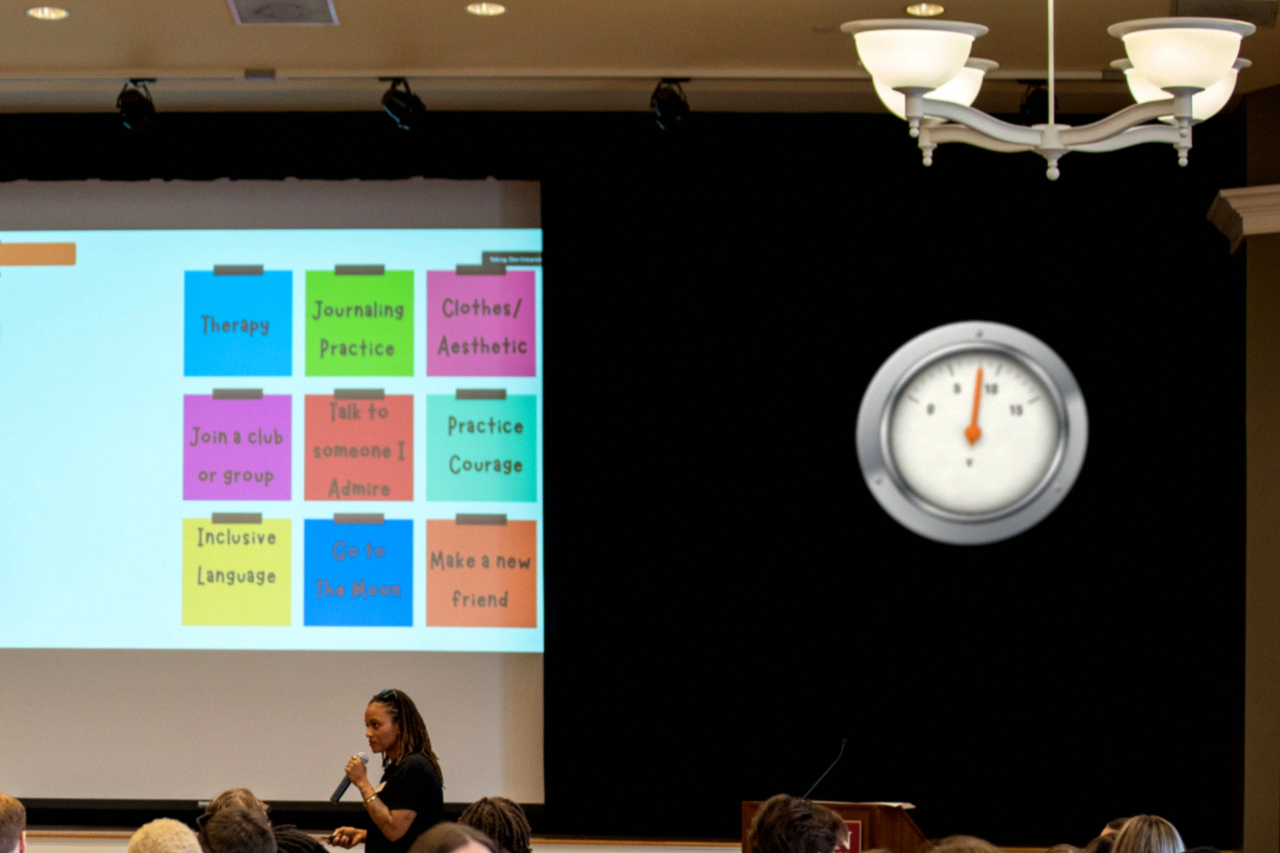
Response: 8; V
